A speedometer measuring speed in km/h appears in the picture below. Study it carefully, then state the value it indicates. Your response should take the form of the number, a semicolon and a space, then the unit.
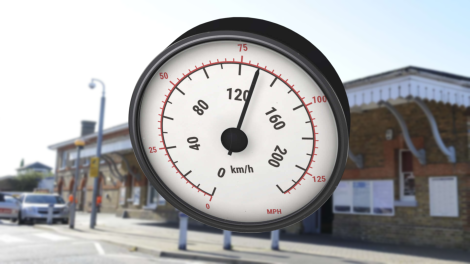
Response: 130; km/h
